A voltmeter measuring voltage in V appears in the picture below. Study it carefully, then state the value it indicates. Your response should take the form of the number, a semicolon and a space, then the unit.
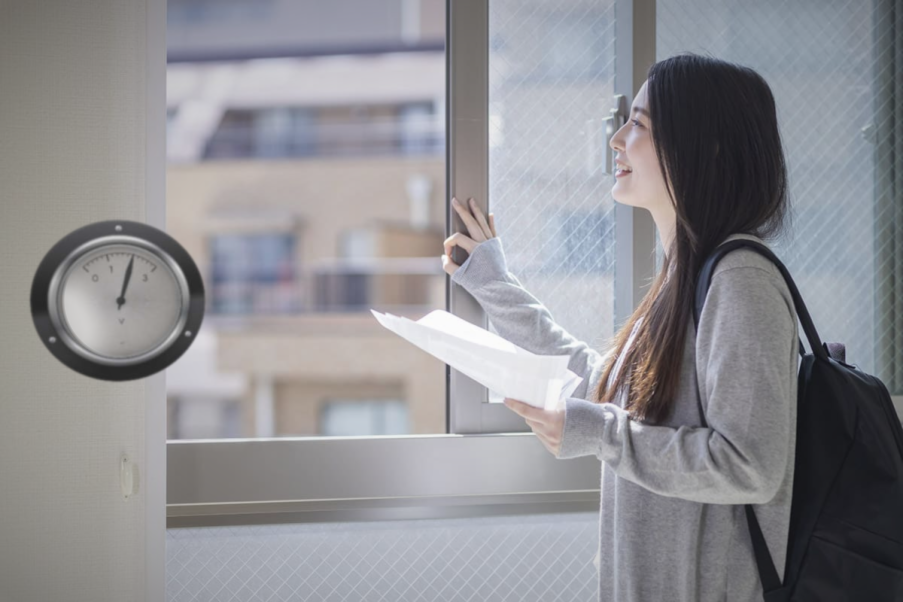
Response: 2; V
